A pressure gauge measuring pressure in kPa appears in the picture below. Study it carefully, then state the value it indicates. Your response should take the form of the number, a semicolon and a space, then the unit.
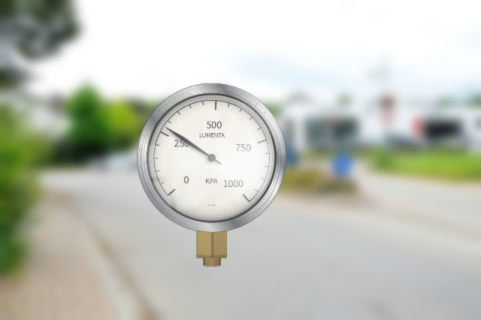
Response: 275; kPa
